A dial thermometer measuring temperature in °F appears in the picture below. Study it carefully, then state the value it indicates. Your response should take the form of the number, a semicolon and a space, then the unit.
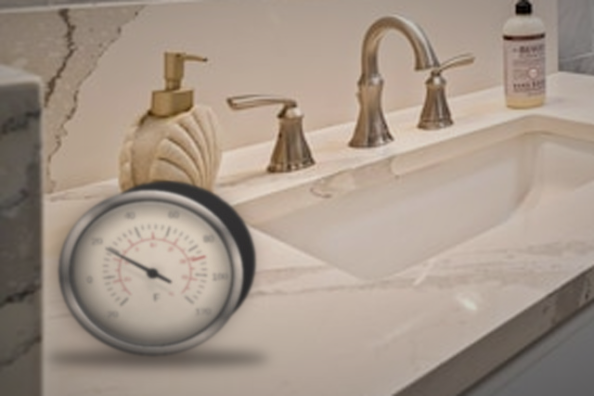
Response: 20; °F
